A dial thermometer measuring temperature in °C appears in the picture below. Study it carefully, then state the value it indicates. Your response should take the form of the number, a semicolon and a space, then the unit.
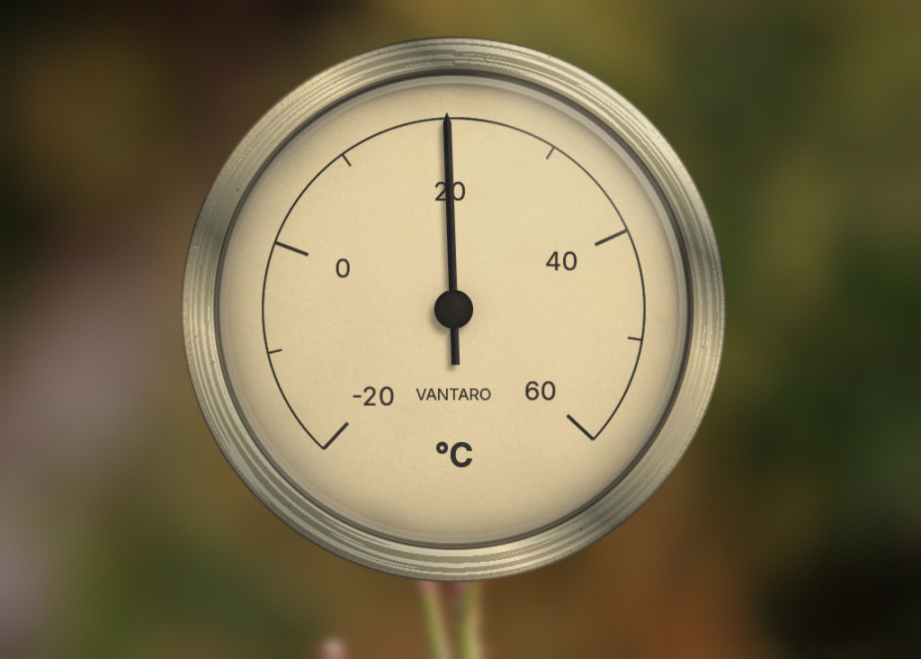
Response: 20; °C
